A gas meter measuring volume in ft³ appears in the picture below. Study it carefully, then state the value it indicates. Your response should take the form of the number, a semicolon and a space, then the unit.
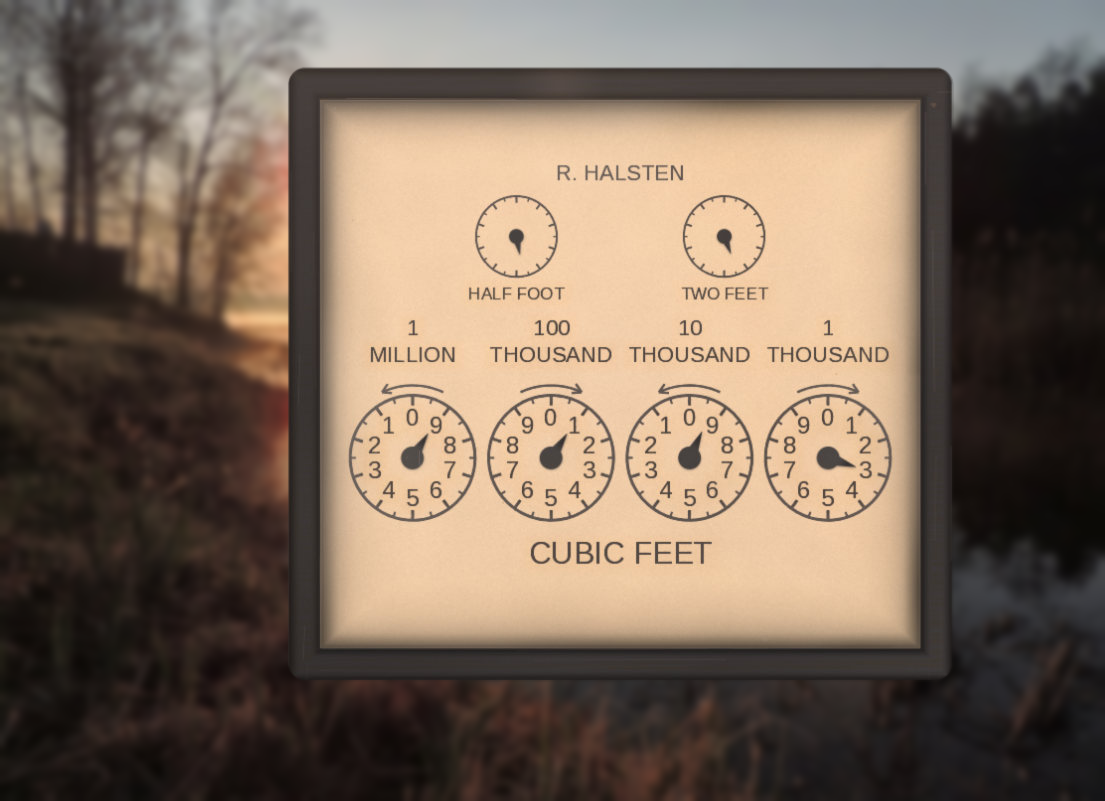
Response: 909300; ft³
